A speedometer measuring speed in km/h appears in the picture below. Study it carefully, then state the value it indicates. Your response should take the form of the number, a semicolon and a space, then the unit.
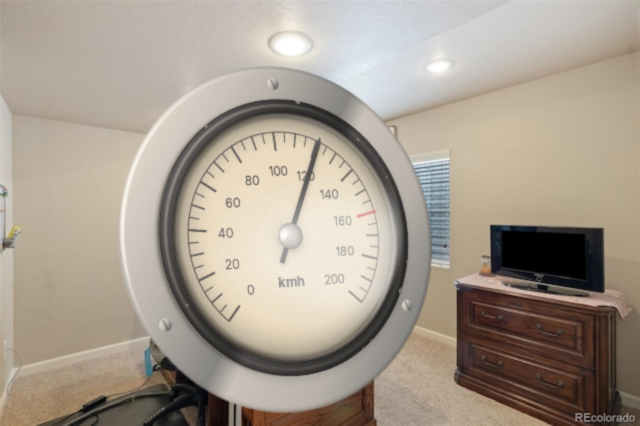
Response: 120; km/h
